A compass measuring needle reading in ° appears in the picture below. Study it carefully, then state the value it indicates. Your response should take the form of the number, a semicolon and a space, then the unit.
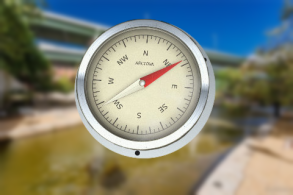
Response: 55; °
